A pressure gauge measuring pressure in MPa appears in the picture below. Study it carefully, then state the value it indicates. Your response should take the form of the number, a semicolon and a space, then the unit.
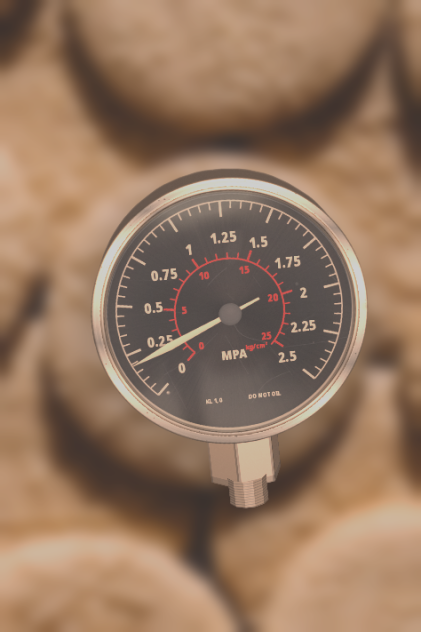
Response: 0.2; MPa
